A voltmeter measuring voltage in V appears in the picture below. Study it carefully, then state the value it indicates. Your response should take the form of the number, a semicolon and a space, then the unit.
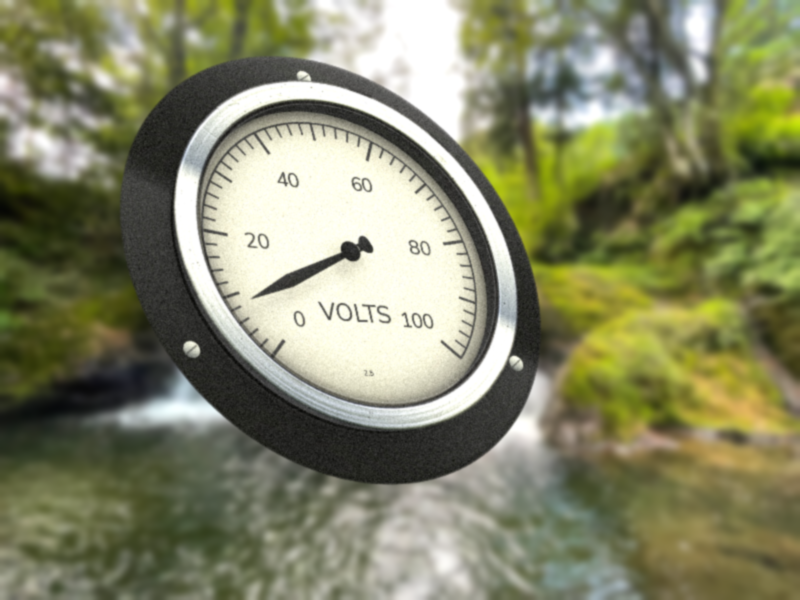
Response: 8; V
